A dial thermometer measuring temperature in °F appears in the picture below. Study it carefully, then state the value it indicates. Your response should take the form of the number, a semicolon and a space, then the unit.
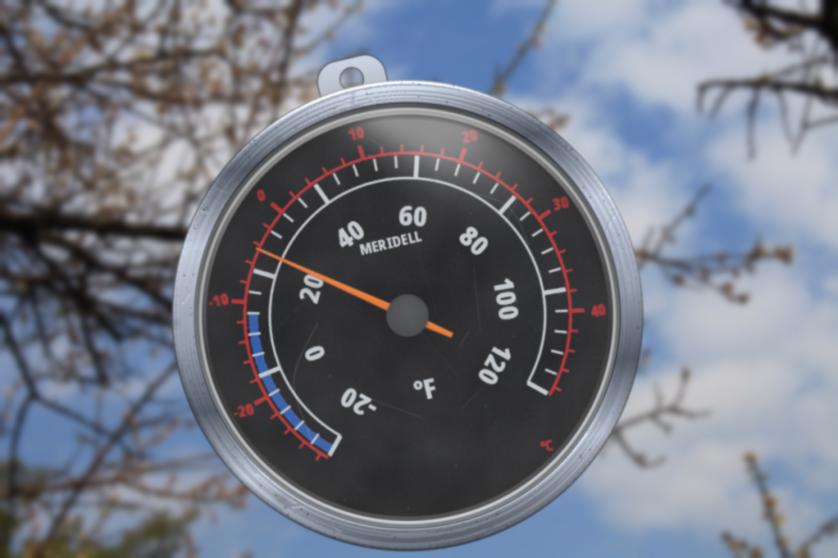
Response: 24; °F
